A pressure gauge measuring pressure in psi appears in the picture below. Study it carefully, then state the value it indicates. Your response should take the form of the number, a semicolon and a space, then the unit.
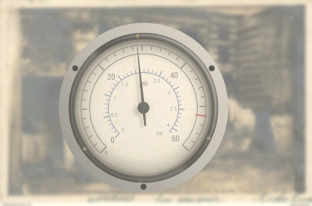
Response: 29; psi
